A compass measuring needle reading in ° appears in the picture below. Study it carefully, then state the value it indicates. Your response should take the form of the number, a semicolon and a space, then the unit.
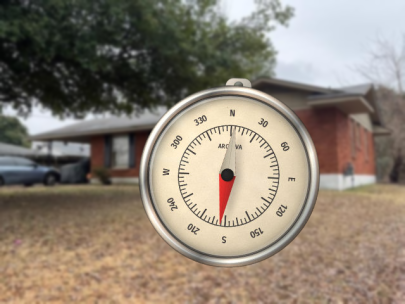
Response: 185; °
